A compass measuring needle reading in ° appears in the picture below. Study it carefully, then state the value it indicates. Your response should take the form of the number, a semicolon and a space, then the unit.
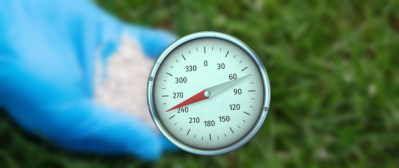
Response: 250; °
